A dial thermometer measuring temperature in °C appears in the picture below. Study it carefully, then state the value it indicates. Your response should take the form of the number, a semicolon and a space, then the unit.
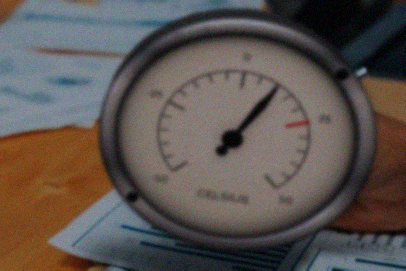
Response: 10; °C
